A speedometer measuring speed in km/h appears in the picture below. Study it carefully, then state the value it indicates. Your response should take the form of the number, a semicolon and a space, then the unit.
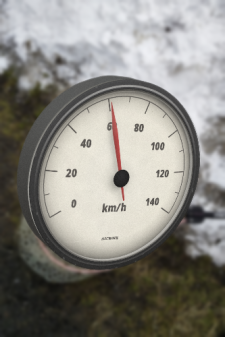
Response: 60; km/h
